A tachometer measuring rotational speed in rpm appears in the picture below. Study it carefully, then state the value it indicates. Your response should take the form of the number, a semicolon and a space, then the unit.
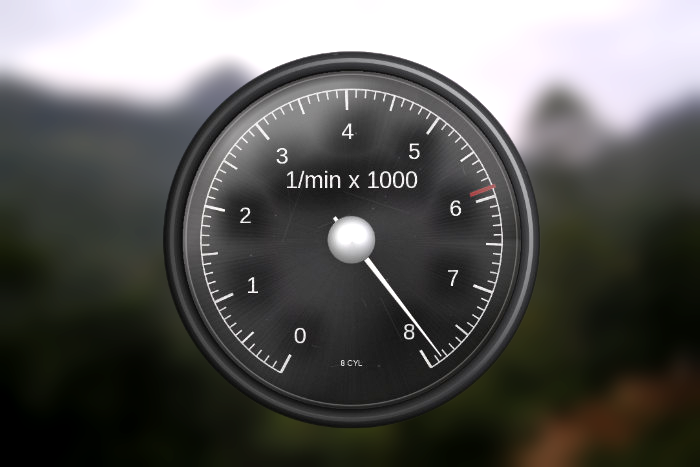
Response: 7850; rpm
